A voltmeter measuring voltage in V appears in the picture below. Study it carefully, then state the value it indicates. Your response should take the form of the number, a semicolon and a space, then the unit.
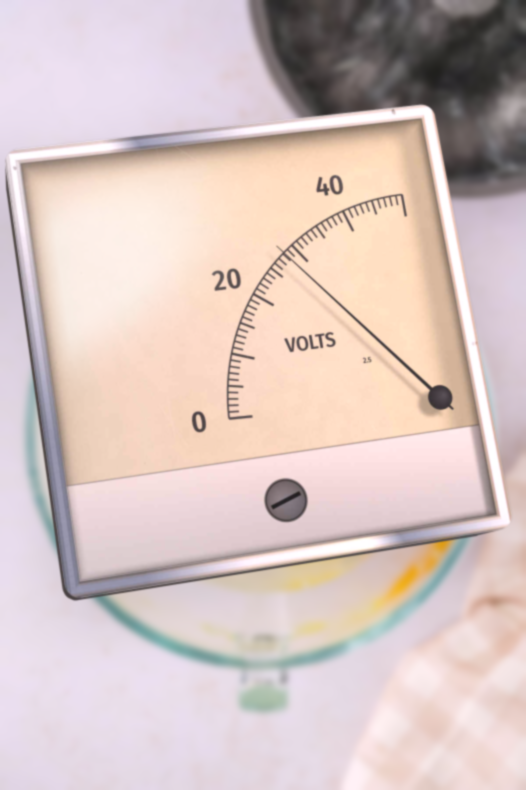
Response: 28; V
